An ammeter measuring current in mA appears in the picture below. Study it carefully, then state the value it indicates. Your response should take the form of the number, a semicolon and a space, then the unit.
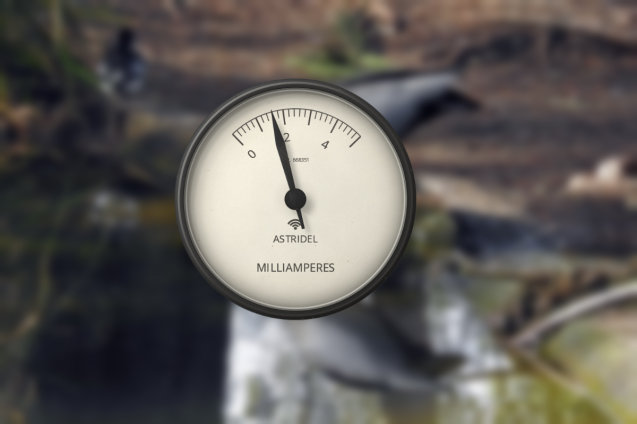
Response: 1.6; mA
